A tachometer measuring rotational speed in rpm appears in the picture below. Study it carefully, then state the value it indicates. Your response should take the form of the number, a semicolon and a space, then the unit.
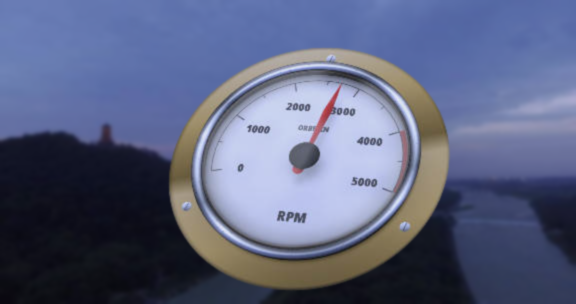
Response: 2750; rpm
